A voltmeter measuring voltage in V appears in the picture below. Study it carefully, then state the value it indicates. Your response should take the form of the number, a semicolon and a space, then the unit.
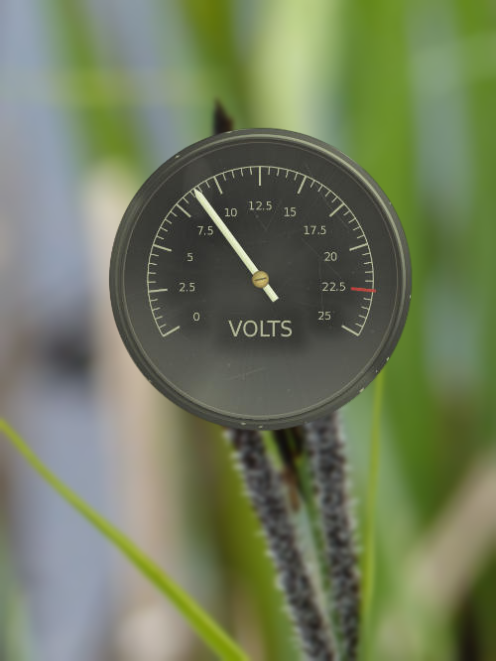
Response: 8.75; V
